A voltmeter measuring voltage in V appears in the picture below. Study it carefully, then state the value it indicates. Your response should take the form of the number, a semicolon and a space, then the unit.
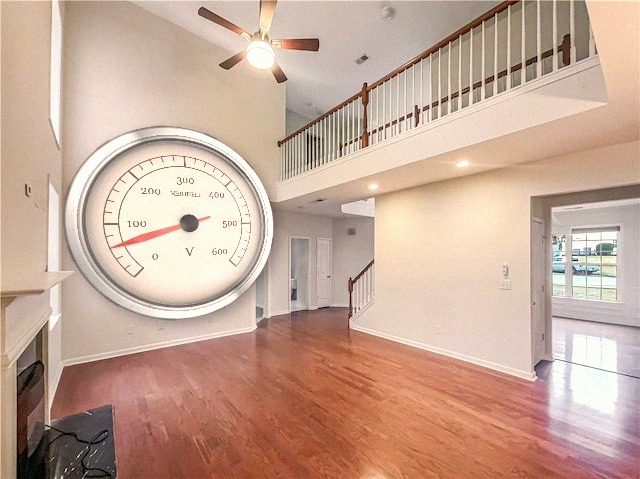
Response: 60; V
